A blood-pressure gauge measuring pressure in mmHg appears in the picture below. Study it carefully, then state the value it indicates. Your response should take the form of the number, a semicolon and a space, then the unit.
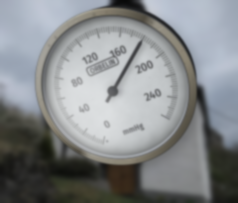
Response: 180; mmHg
